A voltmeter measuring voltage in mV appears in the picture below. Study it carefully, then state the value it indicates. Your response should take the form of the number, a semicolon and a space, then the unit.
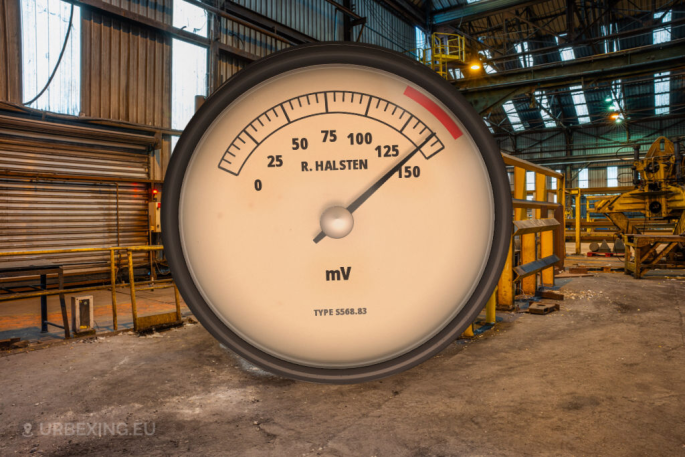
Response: 140; mV
